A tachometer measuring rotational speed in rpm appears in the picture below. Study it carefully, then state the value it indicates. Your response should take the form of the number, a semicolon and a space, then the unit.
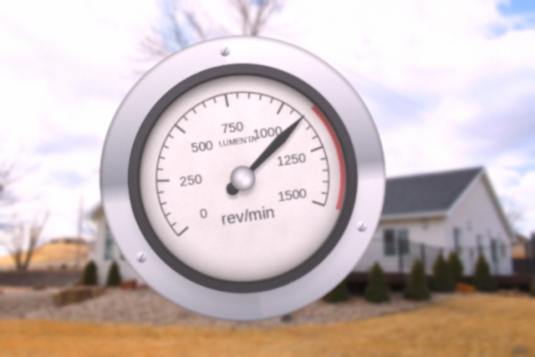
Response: 1100; rpm
